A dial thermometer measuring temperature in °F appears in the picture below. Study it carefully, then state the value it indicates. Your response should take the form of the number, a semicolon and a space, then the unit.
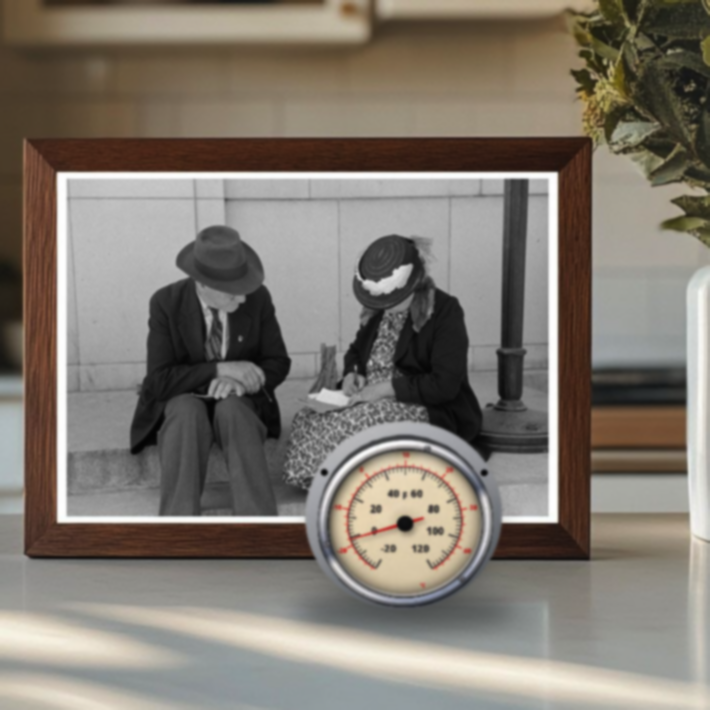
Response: 0; °F
